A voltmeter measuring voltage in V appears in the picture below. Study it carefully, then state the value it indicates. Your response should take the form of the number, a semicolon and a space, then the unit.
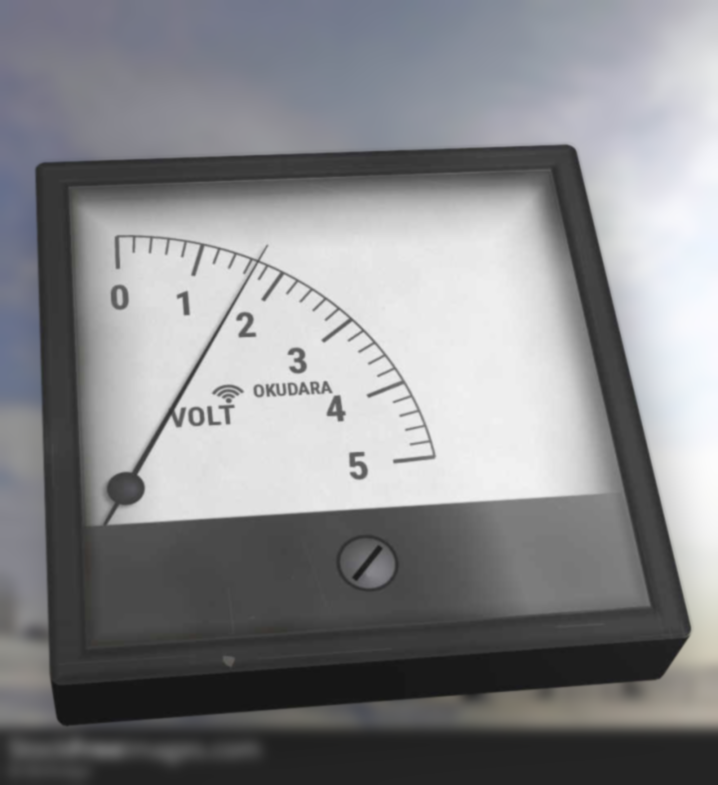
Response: 1.7; V
